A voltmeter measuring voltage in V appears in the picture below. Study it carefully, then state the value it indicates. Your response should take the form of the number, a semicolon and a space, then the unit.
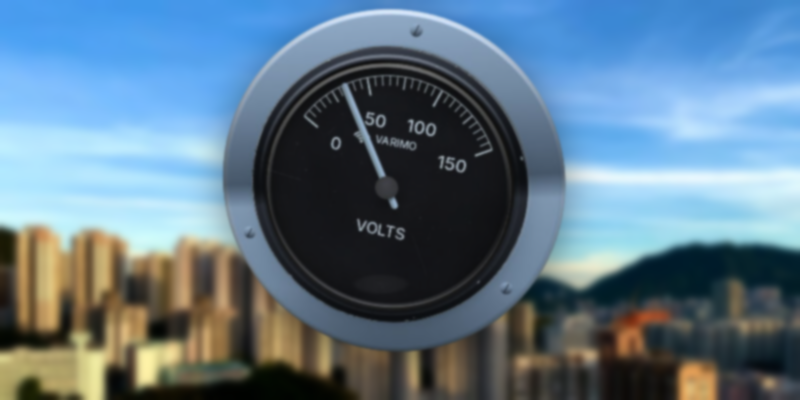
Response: 35; V
